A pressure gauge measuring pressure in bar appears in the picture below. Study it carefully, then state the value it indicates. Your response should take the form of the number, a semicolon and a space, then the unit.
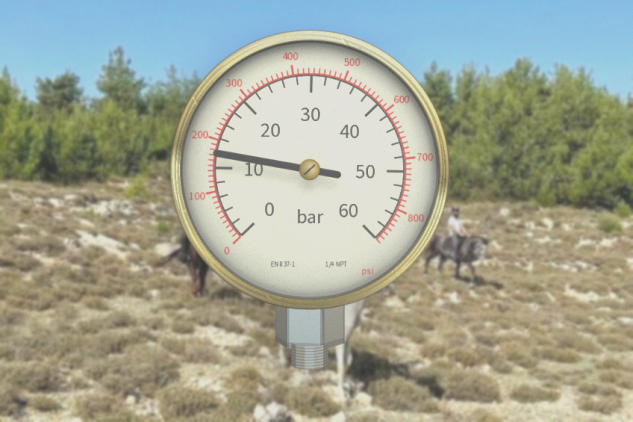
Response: 12; bar
